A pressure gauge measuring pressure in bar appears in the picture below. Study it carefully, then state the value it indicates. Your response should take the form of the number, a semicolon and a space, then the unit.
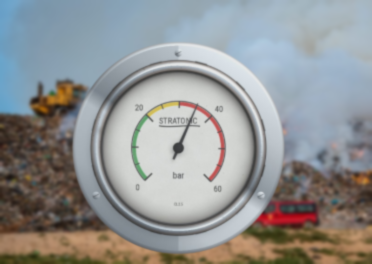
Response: 35; bar
